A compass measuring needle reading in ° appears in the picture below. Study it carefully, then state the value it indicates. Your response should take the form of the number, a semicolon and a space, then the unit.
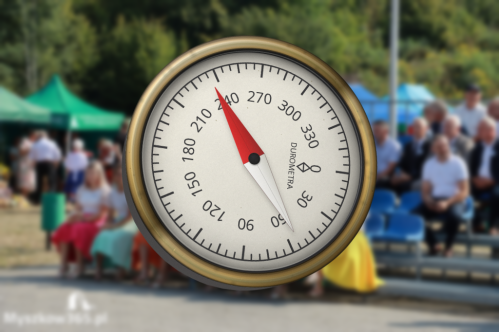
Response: 235; °
